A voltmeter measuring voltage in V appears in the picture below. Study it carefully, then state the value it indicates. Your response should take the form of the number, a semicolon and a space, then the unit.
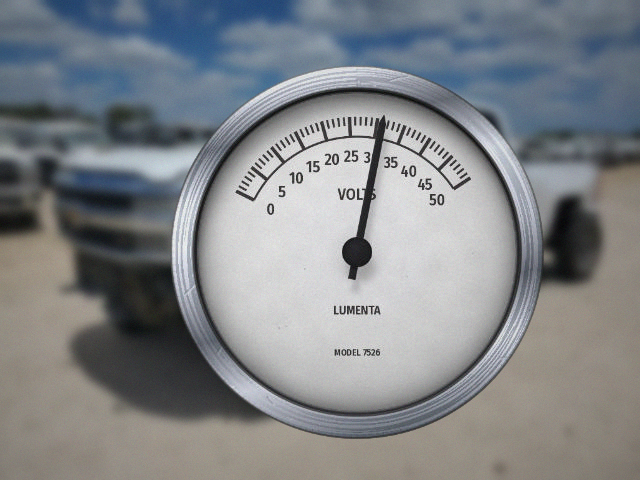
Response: 31; V
